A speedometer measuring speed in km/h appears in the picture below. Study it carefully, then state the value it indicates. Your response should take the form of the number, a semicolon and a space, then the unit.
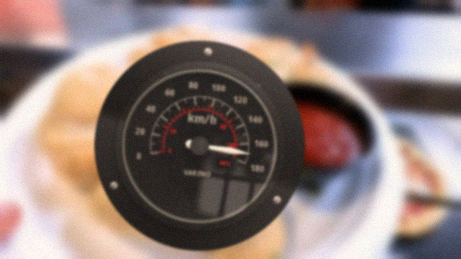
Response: 170; km/h
